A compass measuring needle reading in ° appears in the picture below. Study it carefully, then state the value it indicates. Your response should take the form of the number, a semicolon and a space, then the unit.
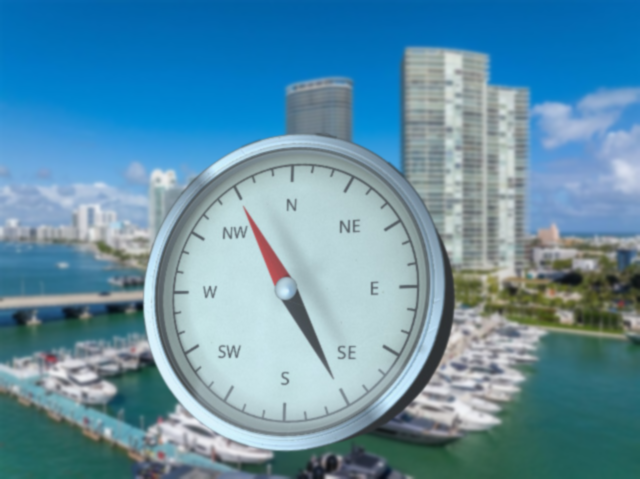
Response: 330; °
